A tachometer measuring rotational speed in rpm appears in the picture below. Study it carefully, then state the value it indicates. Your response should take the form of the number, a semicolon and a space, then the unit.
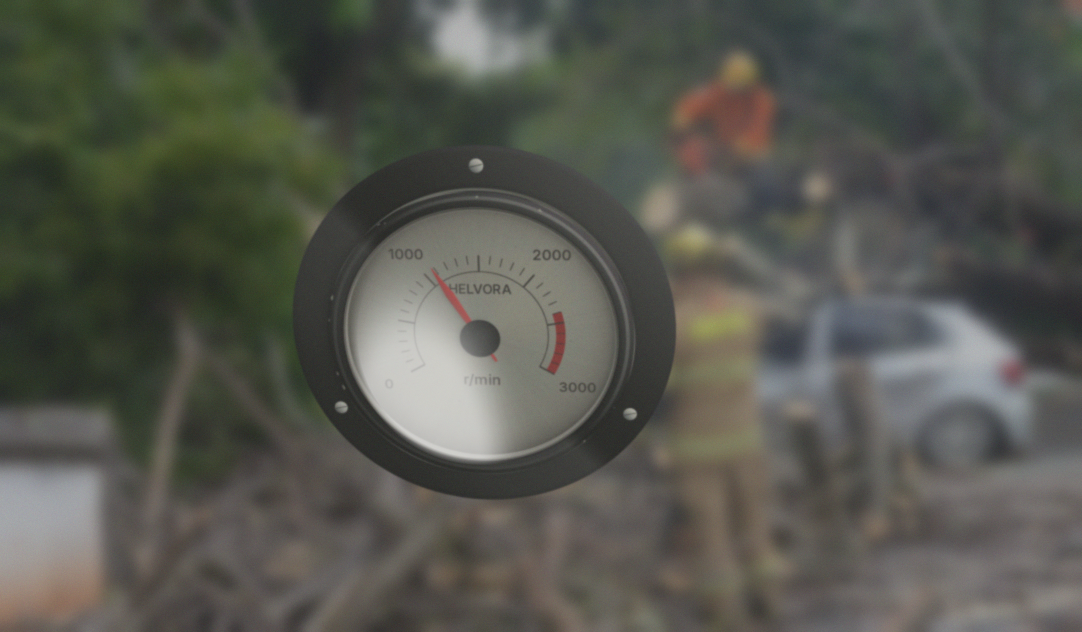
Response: 1100; rpm
